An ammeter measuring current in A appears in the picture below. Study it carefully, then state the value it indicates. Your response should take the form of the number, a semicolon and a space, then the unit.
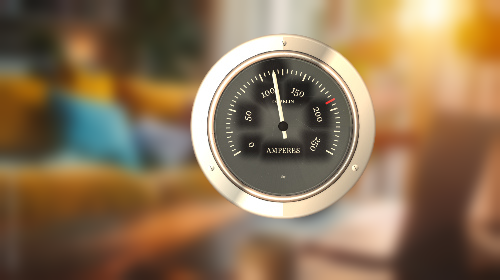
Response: 115; A
